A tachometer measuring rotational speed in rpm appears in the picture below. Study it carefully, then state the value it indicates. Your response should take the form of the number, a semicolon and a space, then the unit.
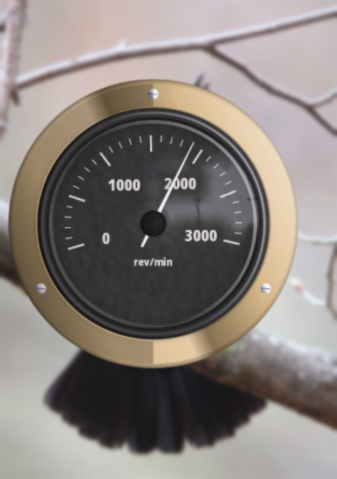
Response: 1900; rpm
